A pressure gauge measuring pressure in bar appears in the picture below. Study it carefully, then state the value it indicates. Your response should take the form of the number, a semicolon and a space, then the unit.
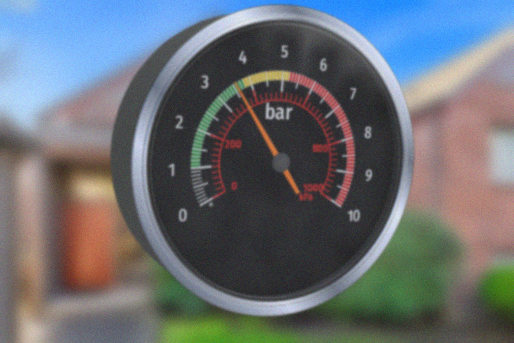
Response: 3.5; bar
